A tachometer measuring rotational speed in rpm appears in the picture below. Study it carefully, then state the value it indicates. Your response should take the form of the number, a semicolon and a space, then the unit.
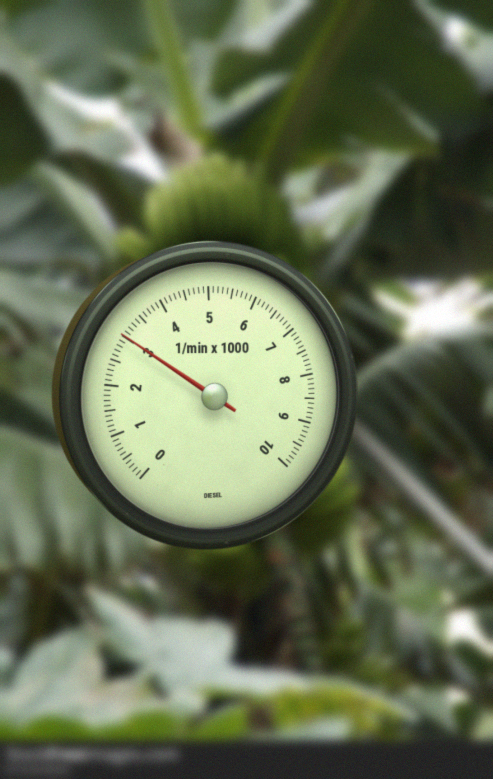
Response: 3000; rpm
